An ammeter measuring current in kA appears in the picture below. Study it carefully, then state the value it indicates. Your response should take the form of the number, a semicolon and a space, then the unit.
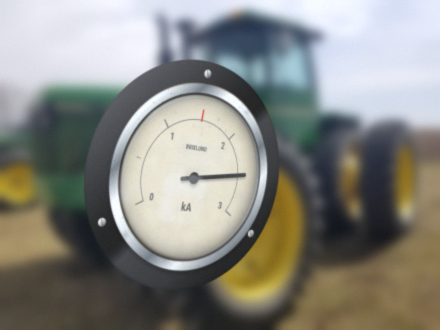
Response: 2.5; kA
